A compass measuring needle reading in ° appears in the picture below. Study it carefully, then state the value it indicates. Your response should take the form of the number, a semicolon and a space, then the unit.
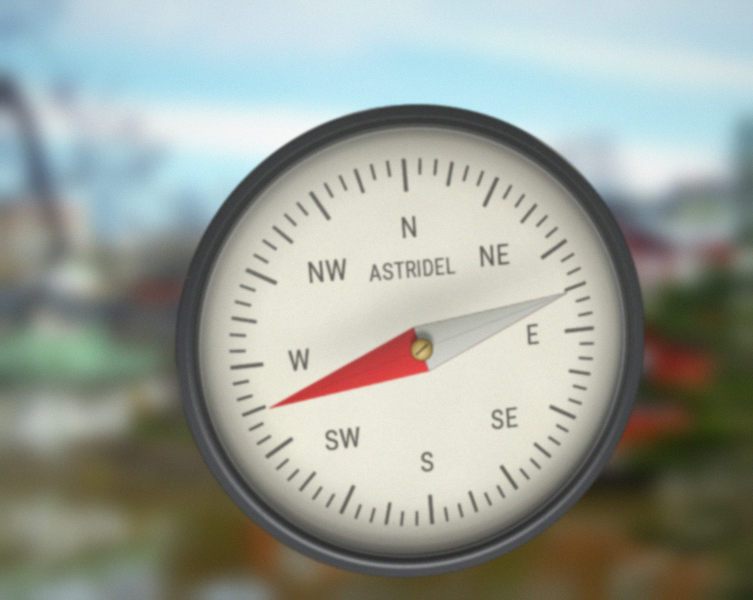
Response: 255; °
